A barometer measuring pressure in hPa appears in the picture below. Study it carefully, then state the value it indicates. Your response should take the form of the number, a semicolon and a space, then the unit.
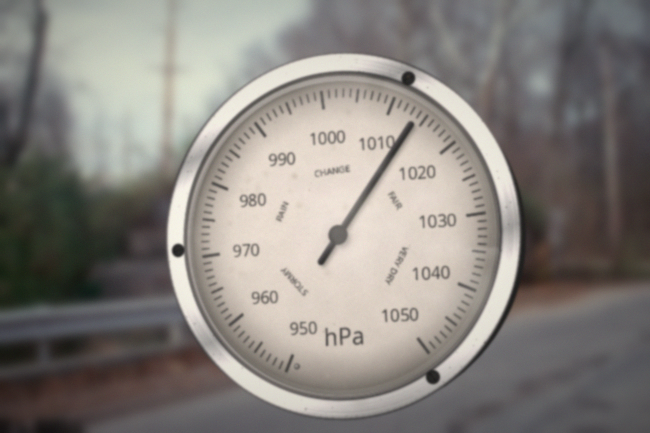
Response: 1014; hPa
